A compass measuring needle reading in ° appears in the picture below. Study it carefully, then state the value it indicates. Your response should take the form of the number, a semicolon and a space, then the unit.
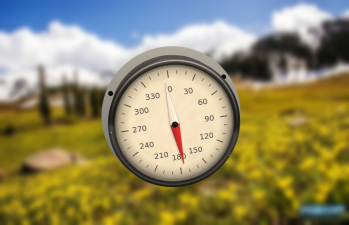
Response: 175; °
